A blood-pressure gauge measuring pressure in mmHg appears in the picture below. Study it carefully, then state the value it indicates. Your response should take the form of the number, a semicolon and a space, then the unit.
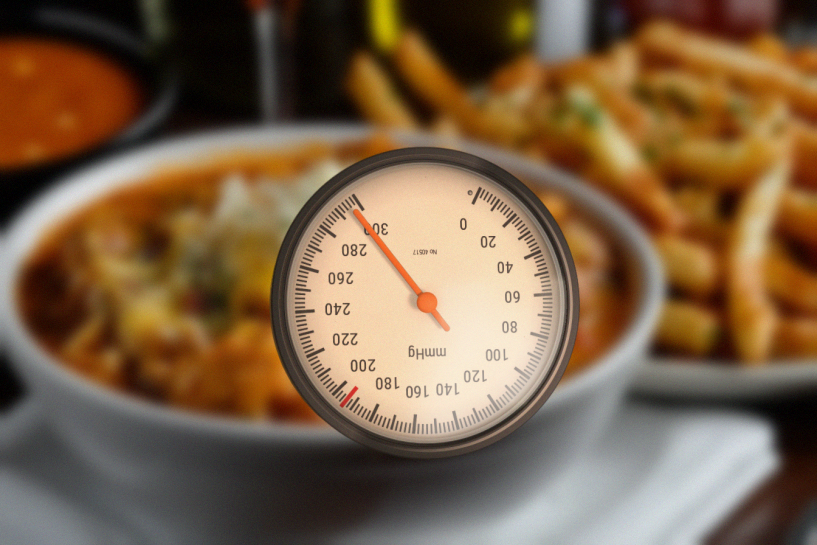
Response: 296; mmHg
